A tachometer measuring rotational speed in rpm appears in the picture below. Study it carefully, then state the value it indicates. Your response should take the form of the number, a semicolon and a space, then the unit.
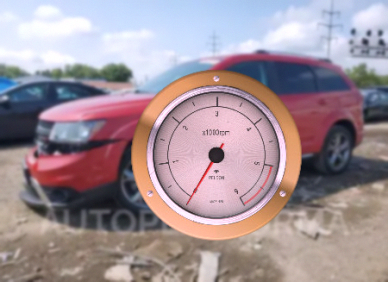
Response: 0; rpm
